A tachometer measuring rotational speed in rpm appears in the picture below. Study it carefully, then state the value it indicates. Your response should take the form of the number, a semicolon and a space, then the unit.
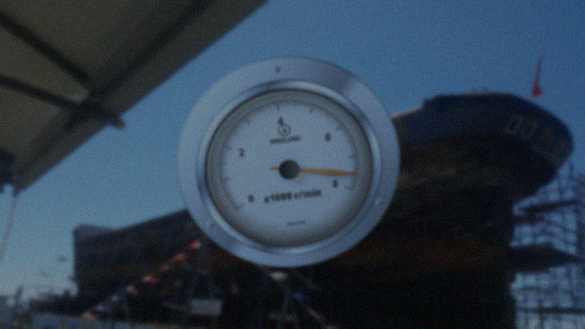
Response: 7500; rpm
